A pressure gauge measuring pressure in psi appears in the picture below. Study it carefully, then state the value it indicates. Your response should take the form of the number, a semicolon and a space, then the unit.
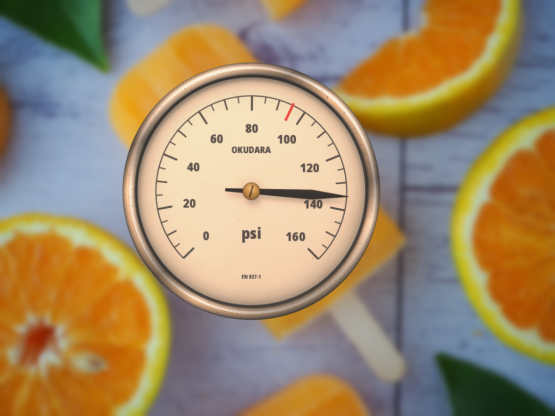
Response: 135; psi
